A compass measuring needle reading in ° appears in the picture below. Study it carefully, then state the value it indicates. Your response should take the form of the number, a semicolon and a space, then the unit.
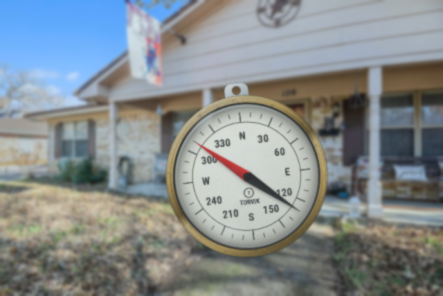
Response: 310; °
